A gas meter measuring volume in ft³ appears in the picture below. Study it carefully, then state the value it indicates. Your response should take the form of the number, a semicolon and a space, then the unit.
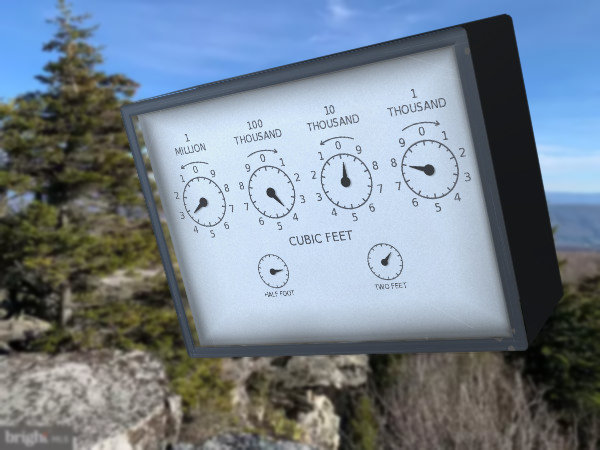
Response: 339800; ft³
